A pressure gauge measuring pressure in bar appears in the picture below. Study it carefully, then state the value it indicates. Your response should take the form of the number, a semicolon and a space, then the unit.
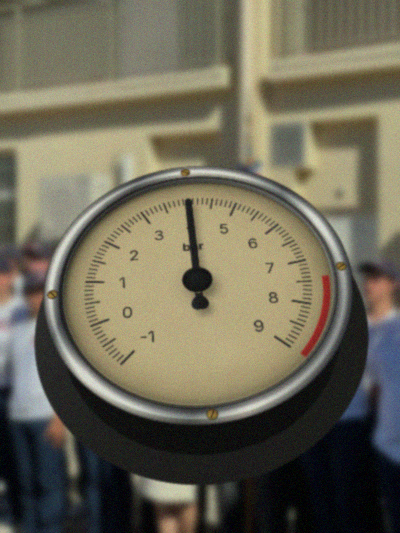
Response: 4; bar
